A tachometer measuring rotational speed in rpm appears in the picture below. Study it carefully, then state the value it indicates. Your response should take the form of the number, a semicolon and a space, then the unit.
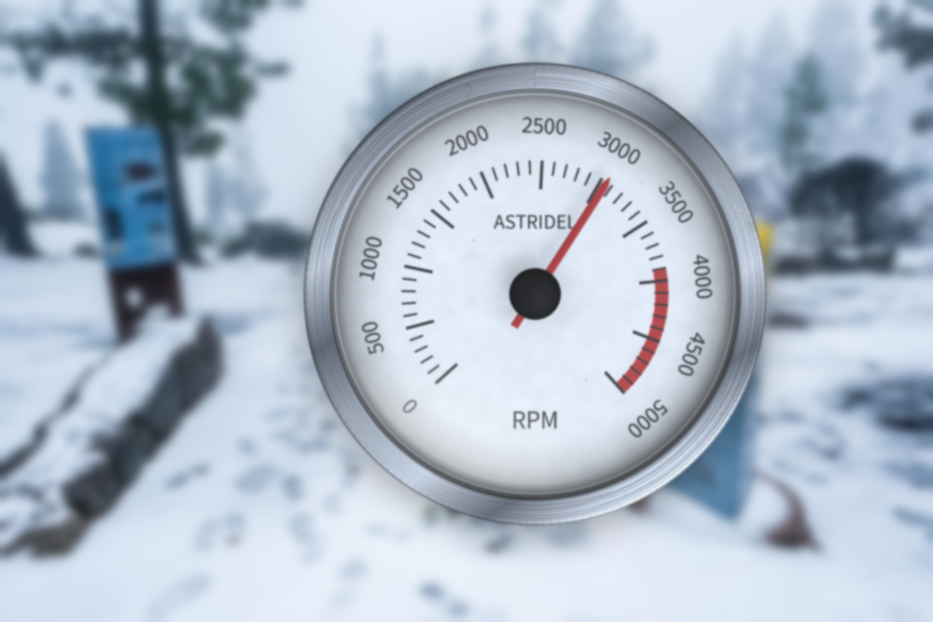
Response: 3050; rpm
